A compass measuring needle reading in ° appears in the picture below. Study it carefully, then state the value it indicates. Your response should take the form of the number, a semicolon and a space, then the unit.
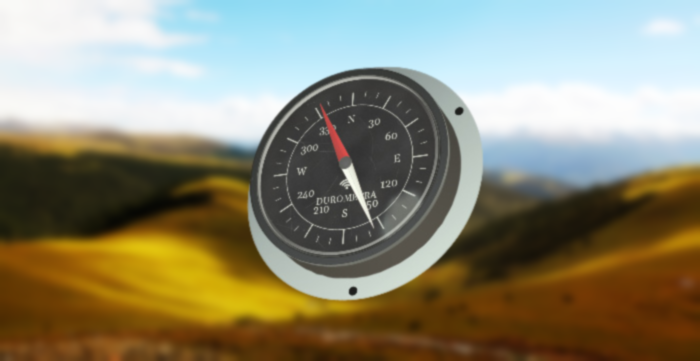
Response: 335; °
